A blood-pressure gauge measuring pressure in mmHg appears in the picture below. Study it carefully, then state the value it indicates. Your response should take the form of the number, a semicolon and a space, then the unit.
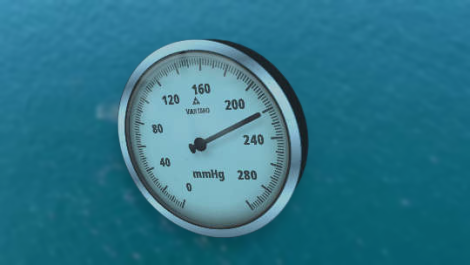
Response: 220; mmHg
